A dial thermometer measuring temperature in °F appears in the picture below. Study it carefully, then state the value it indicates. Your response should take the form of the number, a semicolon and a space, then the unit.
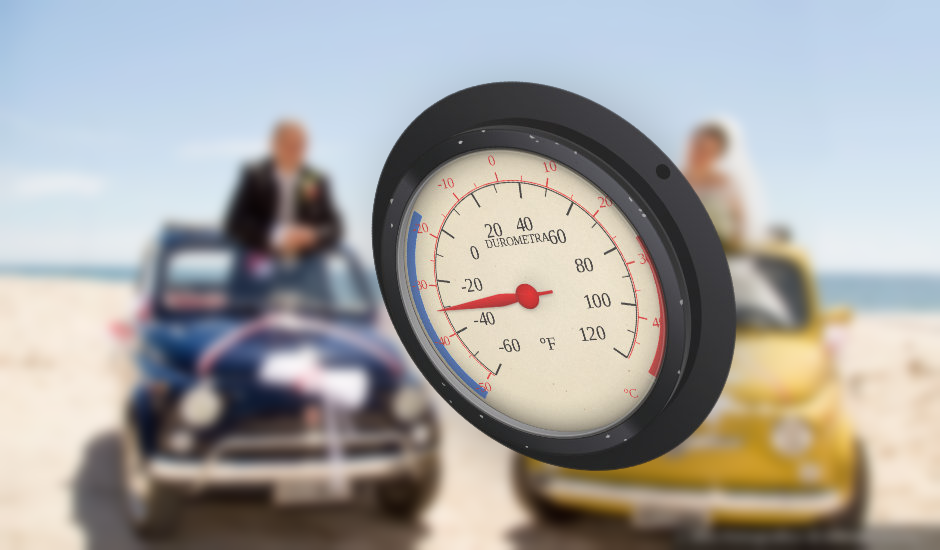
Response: -30; °F
